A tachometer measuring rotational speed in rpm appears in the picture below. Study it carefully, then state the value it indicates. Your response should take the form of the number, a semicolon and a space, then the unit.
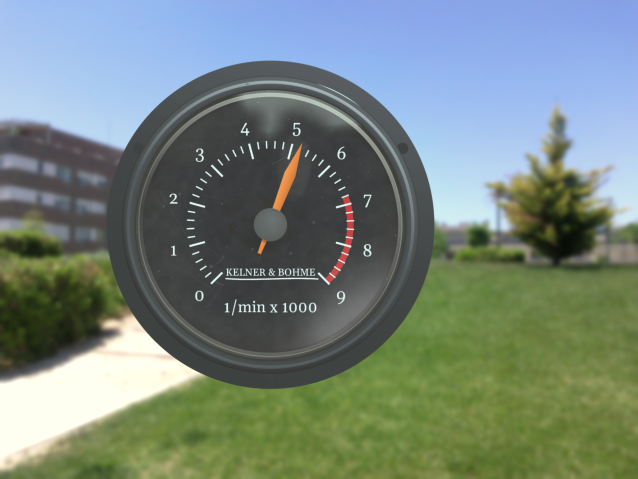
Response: 5200; rpm
